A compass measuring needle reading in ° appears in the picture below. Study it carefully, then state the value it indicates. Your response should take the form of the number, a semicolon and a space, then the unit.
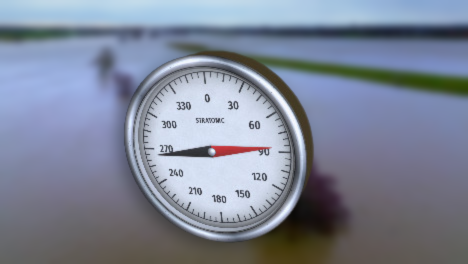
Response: 85; °
